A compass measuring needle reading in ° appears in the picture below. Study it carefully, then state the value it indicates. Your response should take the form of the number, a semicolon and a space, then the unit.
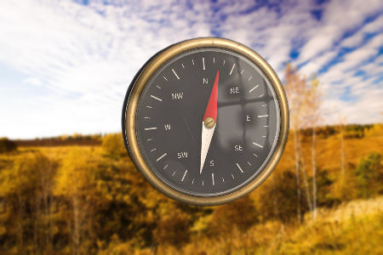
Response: 15; °
